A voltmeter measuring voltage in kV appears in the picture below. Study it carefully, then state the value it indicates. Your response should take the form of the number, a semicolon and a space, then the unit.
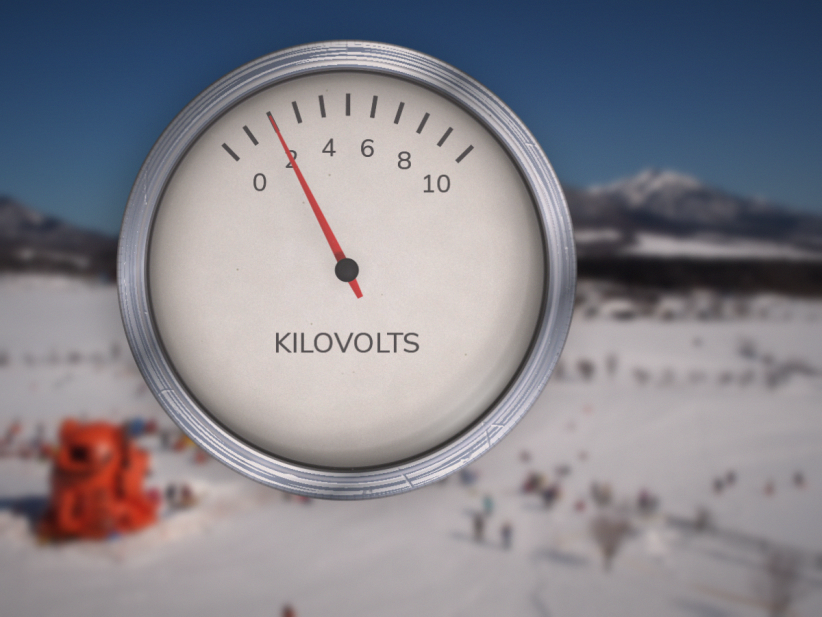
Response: 2; kV
